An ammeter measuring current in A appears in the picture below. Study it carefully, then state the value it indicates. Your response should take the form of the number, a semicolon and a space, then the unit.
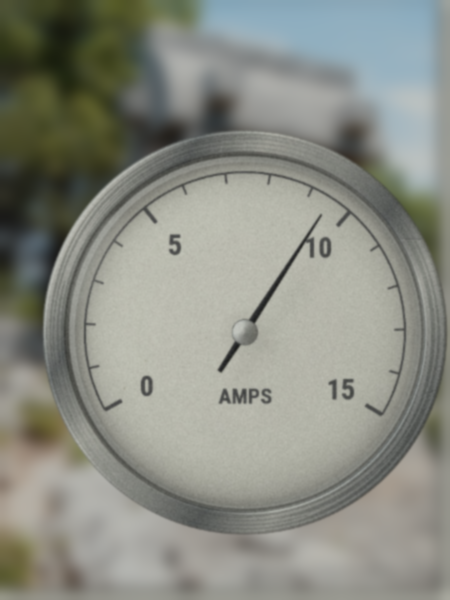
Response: 9.5; A
